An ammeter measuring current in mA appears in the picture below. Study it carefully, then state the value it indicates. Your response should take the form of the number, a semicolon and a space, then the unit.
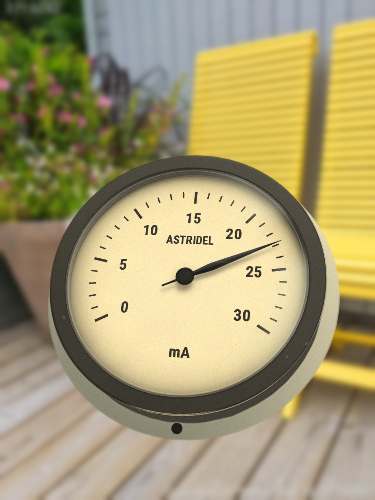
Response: 23; mA
